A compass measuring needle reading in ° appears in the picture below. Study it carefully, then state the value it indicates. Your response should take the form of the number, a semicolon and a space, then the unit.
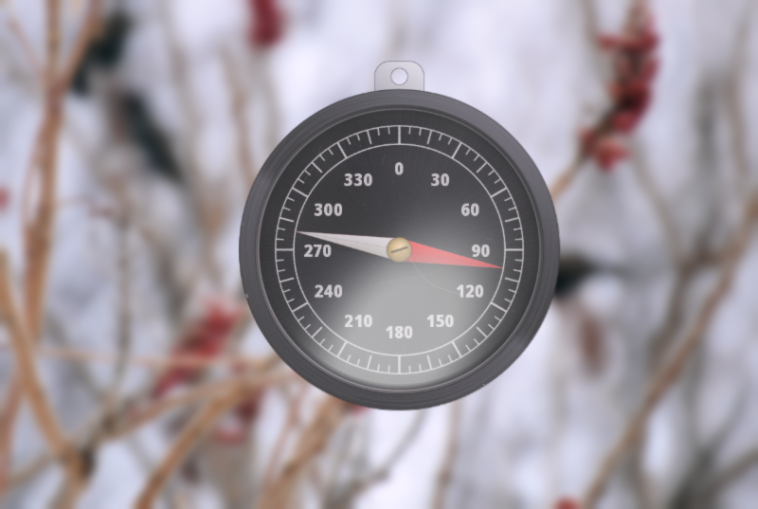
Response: 100; °
